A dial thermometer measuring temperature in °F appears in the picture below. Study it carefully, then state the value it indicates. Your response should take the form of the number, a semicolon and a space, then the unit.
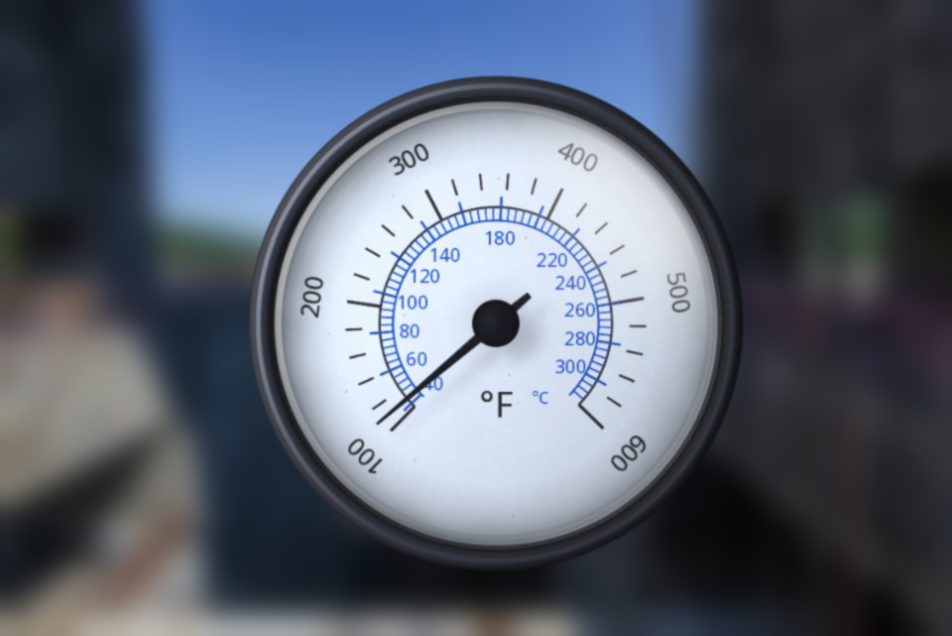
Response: 110; °F
